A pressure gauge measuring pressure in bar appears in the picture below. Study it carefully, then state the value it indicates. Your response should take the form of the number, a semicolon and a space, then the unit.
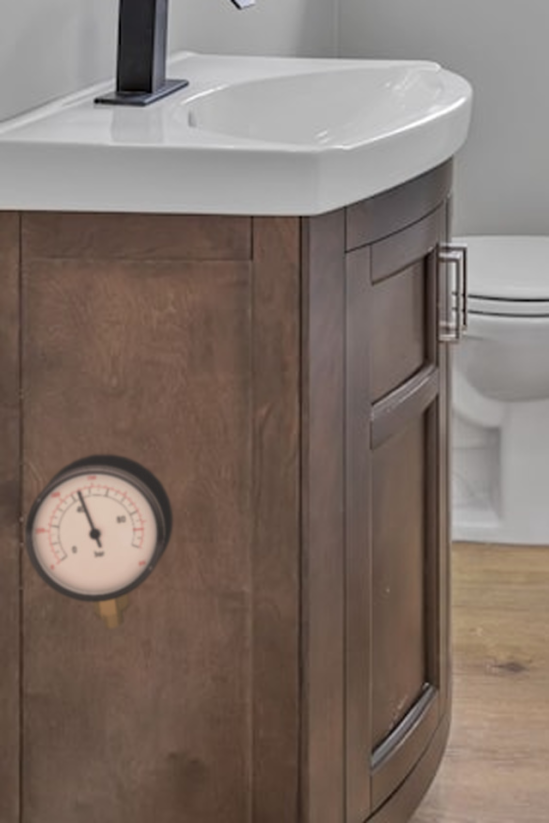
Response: 45; bar
